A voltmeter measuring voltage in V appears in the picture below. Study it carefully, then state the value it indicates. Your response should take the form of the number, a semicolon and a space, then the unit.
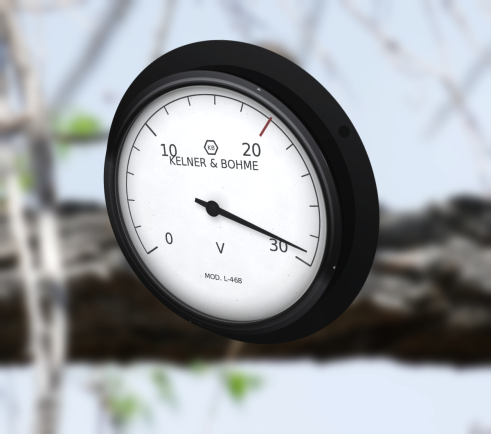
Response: 29; V
